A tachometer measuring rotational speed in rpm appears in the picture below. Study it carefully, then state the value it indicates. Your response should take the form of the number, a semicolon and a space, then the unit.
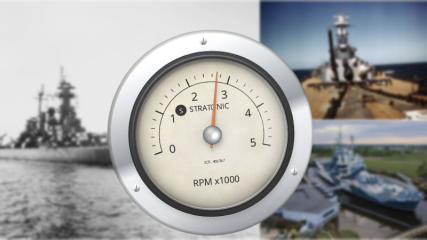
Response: 2700; rpm
